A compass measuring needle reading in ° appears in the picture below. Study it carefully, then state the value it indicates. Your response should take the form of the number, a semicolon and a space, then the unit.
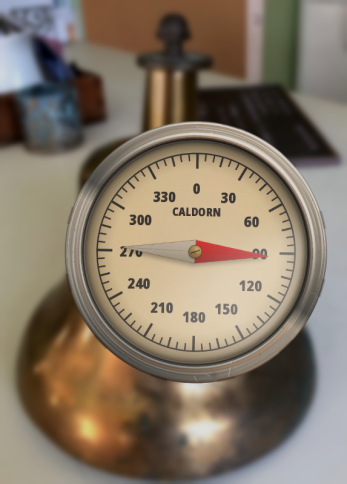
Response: 92.5; °
